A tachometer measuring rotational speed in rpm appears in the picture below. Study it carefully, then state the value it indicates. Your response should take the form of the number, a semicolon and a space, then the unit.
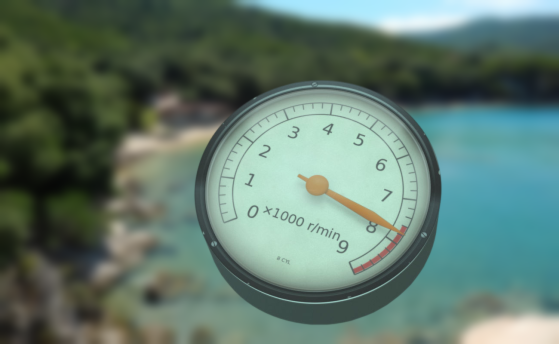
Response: 7800; rpm
